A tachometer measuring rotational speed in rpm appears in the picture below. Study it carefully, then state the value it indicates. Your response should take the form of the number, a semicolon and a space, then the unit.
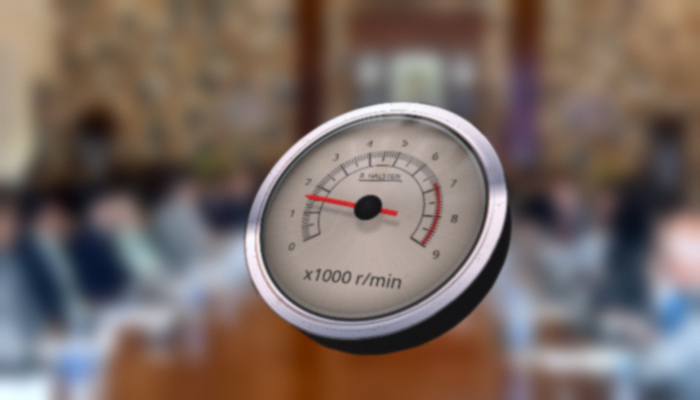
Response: 1500; rpm
